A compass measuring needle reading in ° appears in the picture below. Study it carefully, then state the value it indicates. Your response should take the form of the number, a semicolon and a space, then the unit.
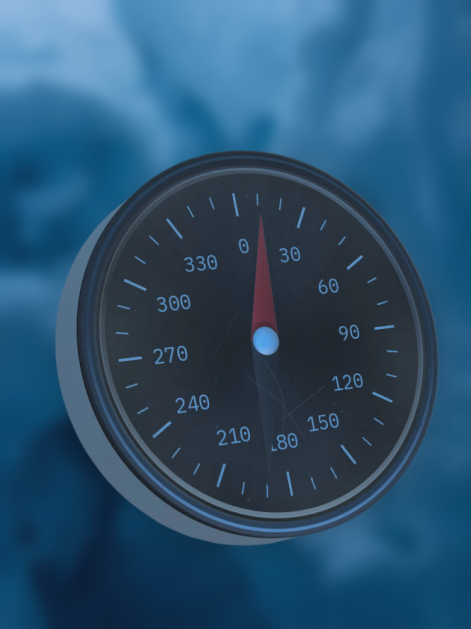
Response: 10; °
